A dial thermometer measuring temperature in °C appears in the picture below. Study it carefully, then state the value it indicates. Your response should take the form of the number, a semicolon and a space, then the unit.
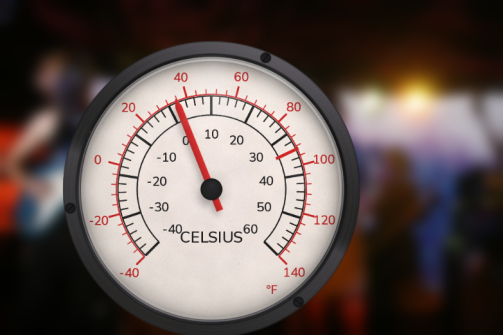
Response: 2; °C
